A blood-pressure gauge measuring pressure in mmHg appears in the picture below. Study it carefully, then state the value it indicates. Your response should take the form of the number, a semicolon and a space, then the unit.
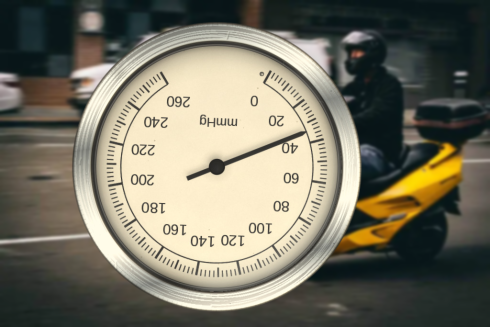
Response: 34; mmHg
